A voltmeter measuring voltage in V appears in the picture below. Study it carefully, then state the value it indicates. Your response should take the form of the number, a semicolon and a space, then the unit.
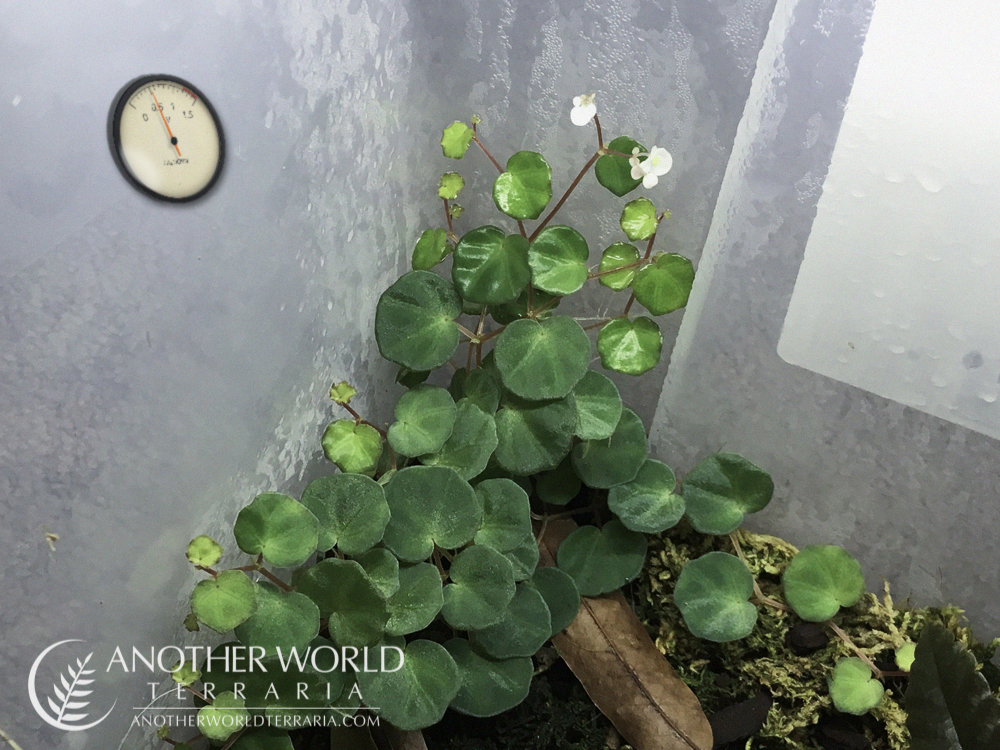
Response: 0.5; V
